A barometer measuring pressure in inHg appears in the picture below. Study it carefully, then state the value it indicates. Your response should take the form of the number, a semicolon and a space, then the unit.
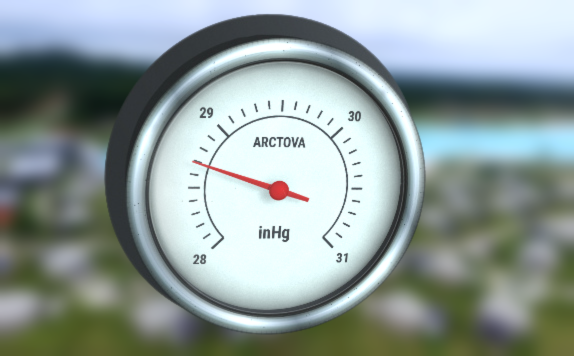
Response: 28.7; inHg
